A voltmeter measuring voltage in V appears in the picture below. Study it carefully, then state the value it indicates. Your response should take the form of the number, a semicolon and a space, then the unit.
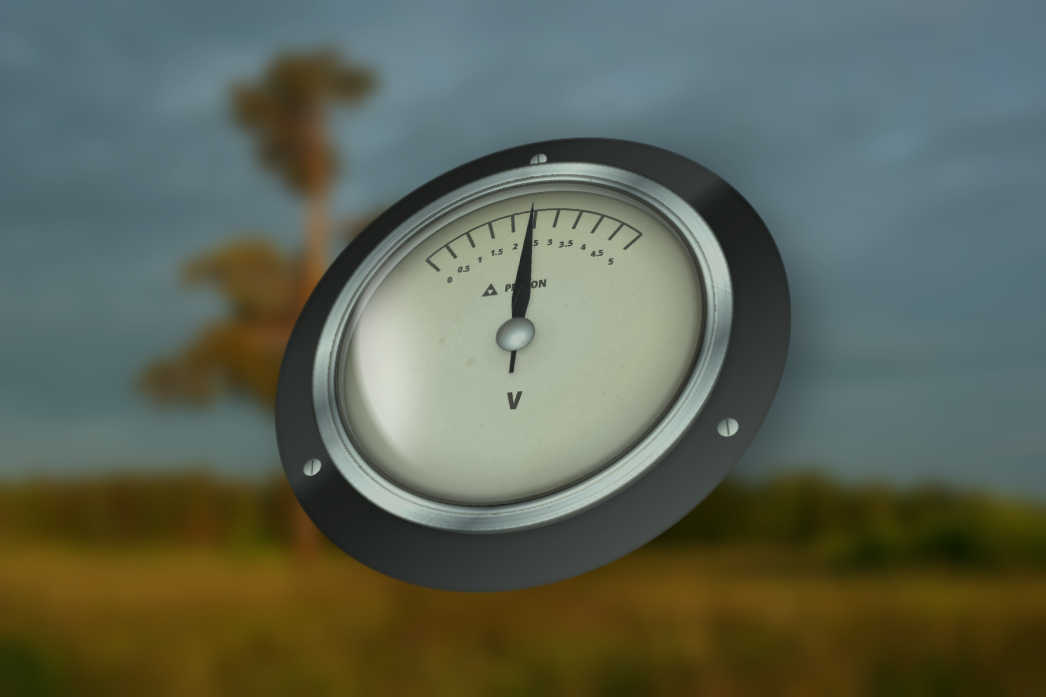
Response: 2.5; V
